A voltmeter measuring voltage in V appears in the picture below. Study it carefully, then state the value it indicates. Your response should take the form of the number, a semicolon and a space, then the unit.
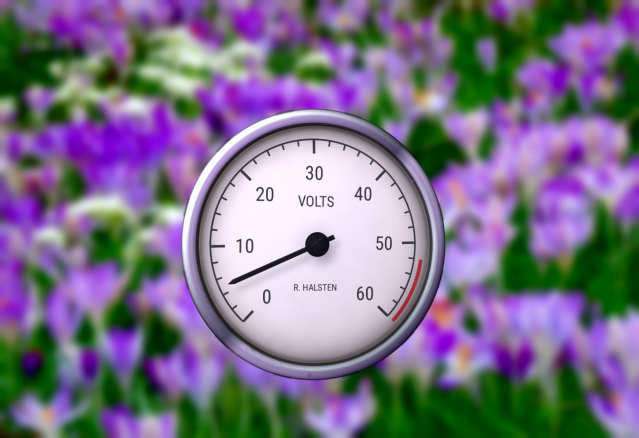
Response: 5; V
